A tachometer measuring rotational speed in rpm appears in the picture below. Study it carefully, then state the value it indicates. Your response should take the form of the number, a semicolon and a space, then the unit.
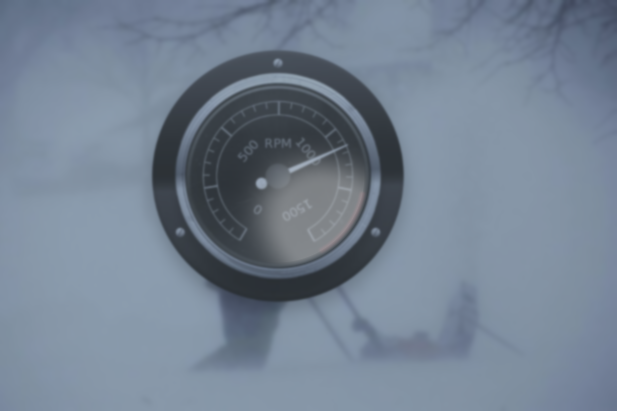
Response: 1075; rpm
